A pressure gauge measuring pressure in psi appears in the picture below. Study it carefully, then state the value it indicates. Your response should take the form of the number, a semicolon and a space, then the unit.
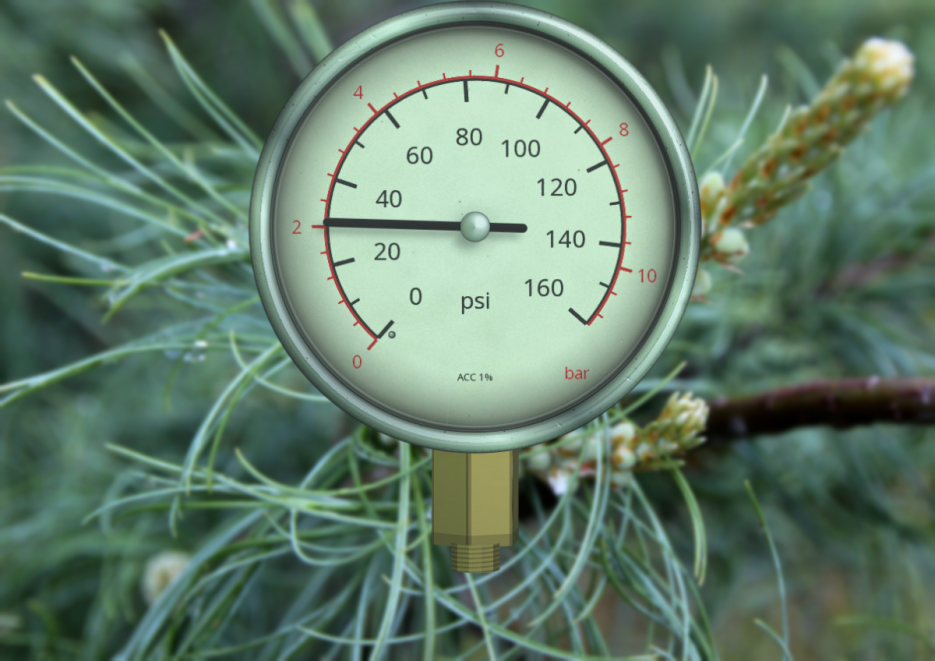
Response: 30; psi
